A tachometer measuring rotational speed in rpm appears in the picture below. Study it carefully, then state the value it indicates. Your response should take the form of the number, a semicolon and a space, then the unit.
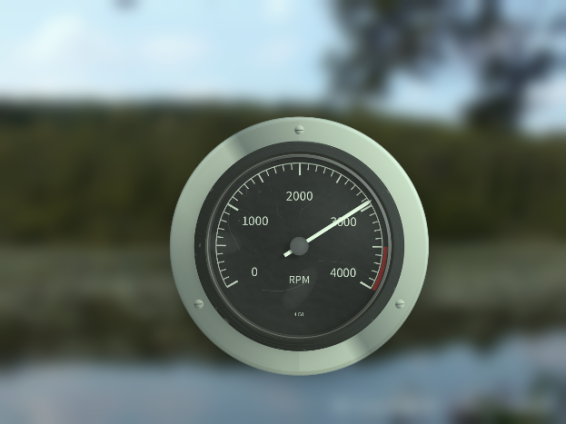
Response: 2950; rpm
